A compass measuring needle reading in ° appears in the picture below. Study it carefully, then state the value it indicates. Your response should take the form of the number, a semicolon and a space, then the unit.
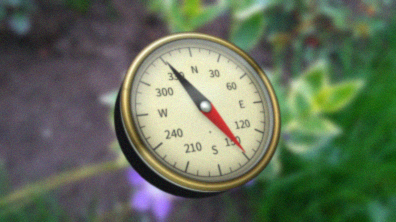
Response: 150; °
